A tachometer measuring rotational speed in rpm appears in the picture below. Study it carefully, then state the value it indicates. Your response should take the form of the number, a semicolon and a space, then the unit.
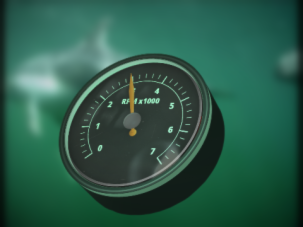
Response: 3000; rpm
